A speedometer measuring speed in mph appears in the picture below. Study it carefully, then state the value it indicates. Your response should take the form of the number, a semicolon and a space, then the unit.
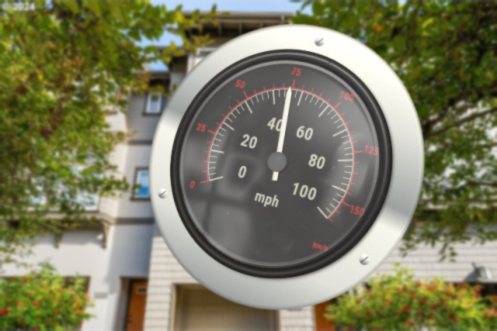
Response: 46; mph
